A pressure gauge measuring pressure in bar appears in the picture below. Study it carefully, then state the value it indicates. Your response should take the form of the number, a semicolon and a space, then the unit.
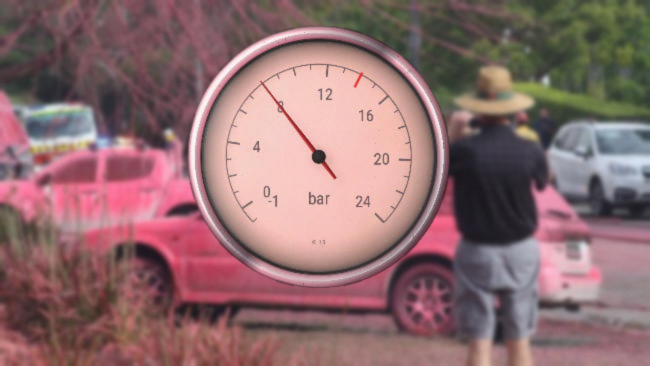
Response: 8; bar
